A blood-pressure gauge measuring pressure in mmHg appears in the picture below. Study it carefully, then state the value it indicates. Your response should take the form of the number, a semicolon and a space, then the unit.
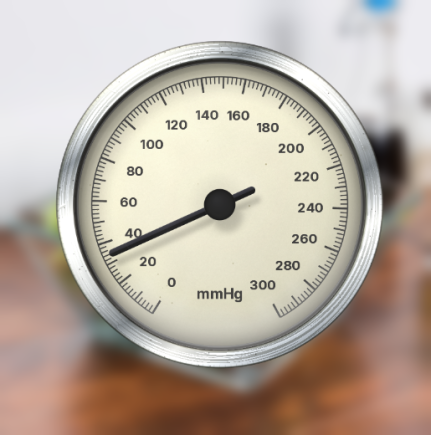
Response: 34; mmHg
